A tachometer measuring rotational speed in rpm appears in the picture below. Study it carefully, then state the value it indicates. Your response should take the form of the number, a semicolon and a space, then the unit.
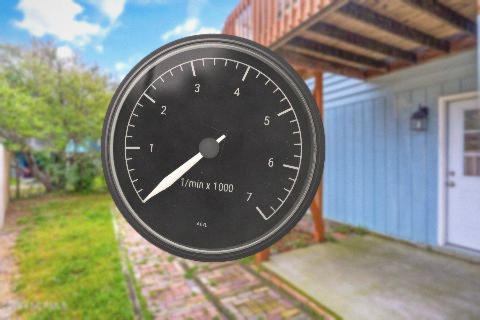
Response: 0; rpm
